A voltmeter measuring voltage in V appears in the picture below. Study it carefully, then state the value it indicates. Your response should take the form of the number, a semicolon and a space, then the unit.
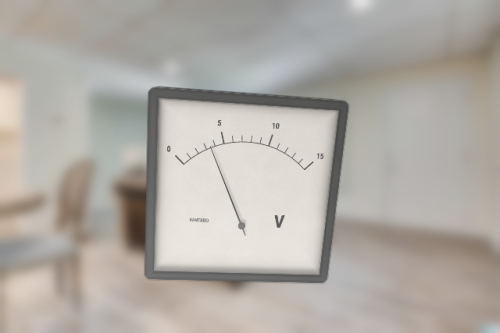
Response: 3.5; V
